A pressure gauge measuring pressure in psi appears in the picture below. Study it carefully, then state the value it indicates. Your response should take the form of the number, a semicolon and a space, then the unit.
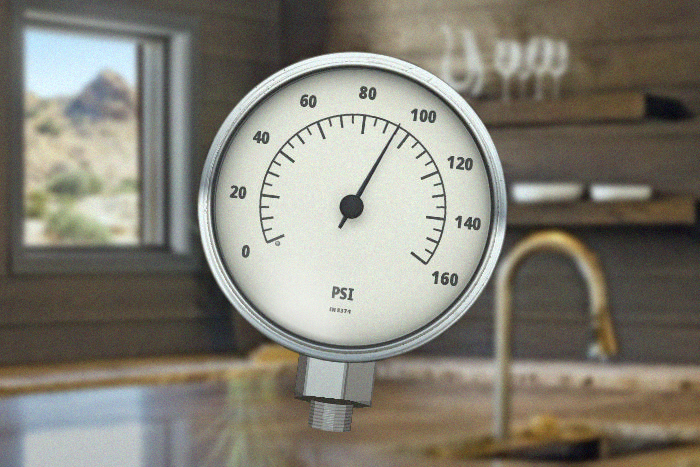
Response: 95; psi
